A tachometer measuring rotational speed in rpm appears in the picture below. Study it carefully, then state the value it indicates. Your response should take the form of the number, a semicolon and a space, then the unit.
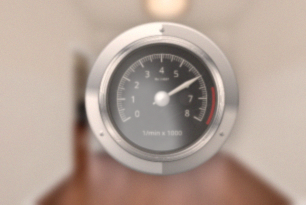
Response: 6000; rpm
